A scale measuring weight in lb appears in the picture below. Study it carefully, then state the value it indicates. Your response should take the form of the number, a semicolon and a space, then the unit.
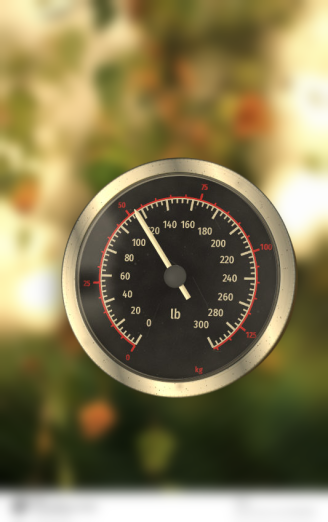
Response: 116; lb
